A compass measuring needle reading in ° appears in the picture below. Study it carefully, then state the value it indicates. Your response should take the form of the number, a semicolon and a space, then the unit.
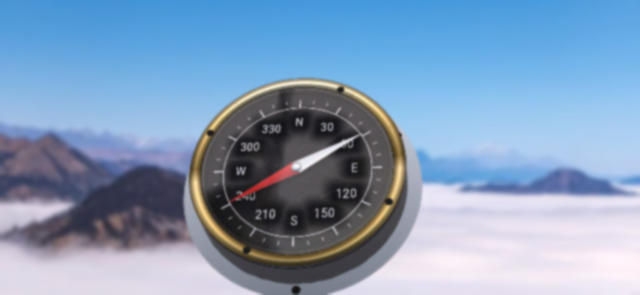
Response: 240; °
